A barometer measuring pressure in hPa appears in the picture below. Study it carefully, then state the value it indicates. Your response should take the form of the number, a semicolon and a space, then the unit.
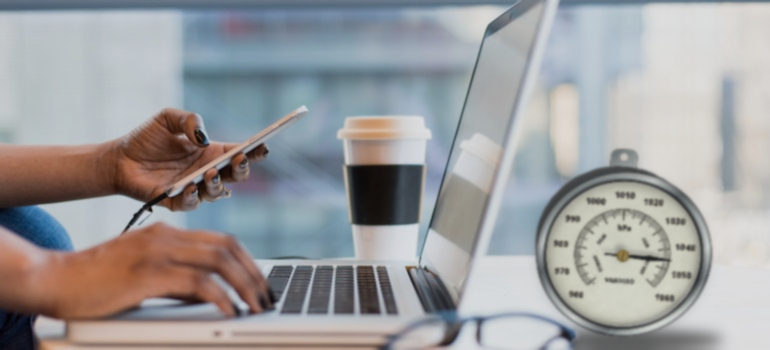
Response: 1045; hPa
